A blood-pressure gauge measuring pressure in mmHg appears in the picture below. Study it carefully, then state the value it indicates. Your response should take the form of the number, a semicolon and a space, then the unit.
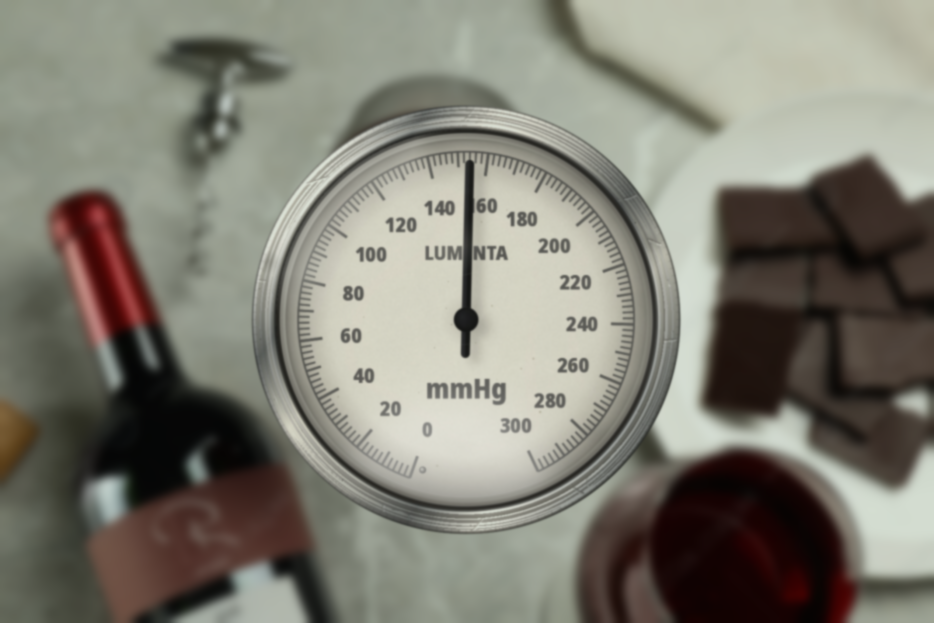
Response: 154; mmHg
